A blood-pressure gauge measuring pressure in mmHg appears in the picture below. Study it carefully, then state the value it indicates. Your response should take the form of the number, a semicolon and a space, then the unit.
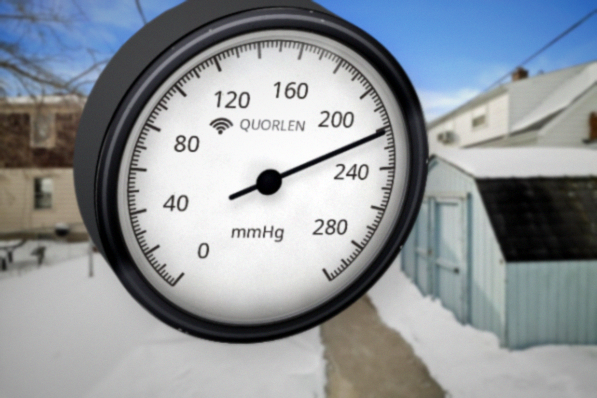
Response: 220; mmHg
